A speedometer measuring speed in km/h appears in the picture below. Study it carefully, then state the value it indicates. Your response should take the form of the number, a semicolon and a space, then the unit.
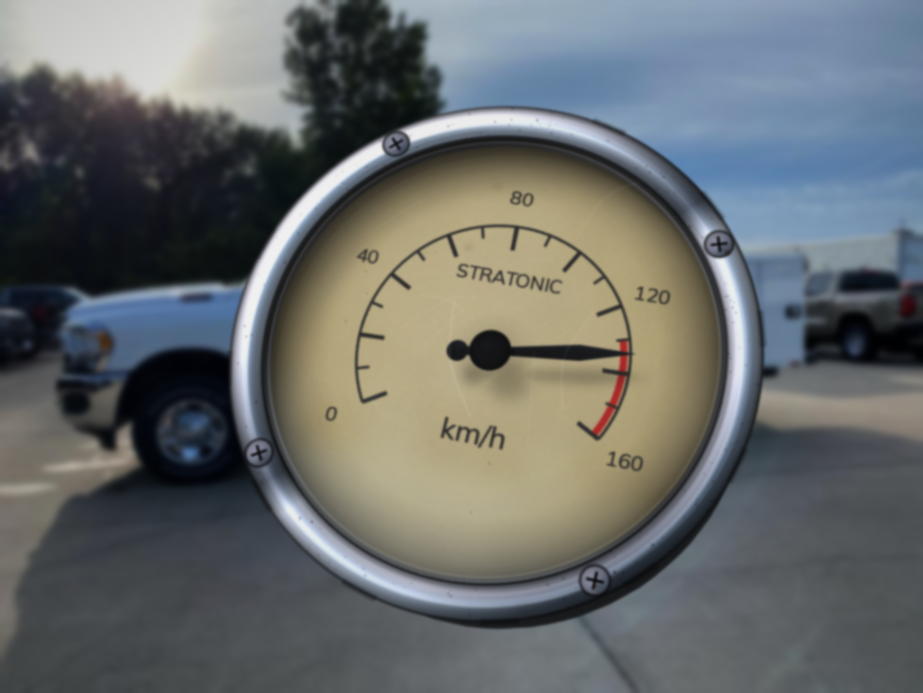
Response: 135; km/h
